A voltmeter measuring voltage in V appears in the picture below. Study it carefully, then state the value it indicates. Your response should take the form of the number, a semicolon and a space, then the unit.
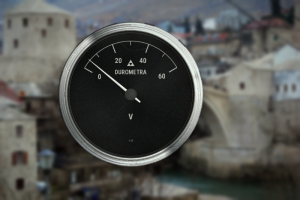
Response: 5; V
